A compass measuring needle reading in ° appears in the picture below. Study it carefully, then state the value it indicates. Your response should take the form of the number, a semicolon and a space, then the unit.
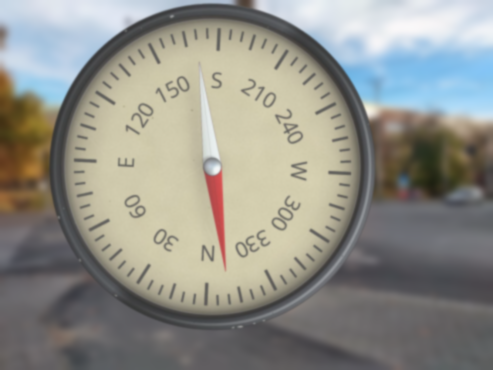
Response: 350; °
